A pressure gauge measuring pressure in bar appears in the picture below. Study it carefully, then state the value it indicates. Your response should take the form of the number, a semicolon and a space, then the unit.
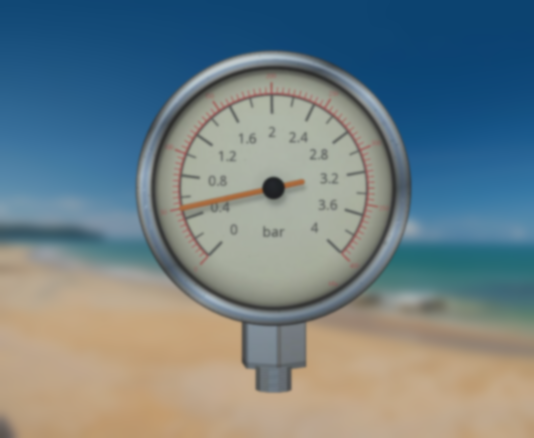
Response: 0.5; bar
